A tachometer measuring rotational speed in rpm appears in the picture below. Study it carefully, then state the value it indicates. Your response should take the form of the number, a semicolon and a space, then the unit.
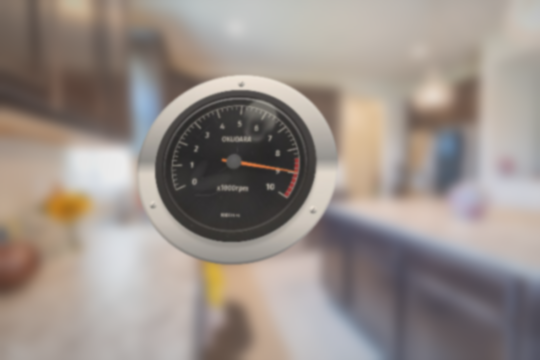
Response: 9000; rpm
